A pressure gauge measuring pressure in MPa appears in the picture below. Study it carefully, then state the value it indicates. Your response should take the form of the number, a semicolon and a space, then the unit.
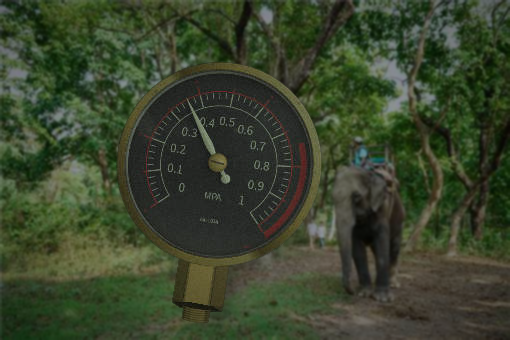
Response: 0.36; MPa
